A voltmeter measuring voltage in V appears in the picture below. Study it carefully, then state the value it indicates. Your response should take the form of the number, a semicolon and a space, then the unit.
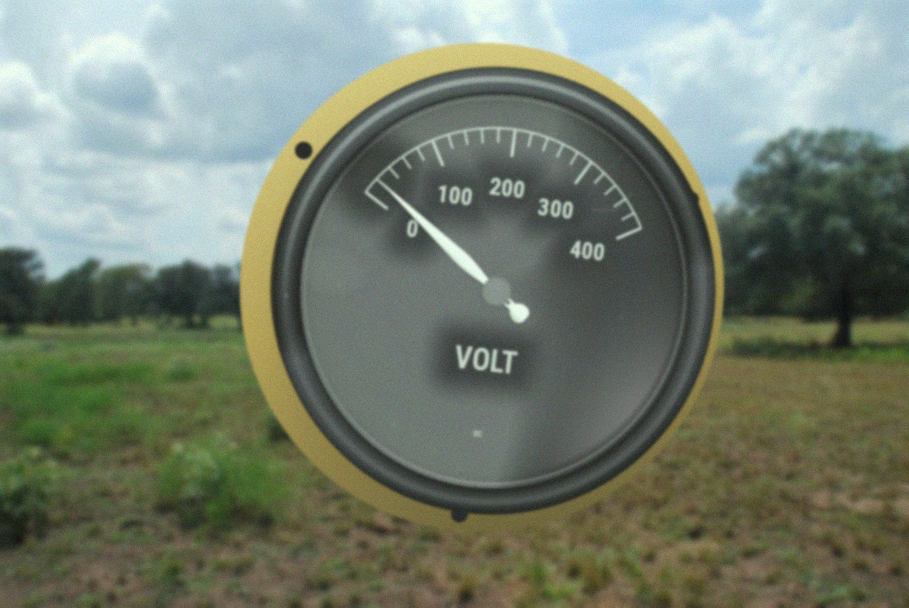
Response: 20; V
